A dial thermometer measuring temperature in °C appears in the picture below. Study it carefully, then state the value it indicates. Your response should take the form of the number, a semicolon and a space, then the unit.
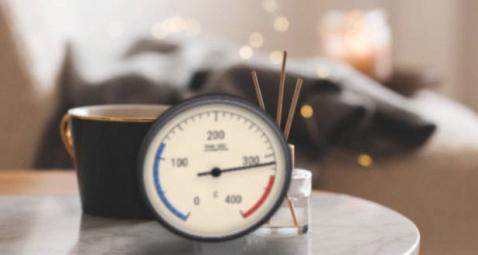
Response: 310; °C
